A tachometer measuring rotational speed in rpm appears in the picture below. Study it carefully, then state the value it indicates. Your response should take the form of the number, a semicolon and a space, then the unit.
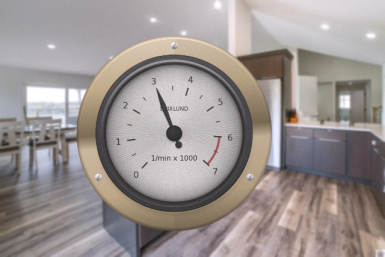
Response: 3000; rpm
